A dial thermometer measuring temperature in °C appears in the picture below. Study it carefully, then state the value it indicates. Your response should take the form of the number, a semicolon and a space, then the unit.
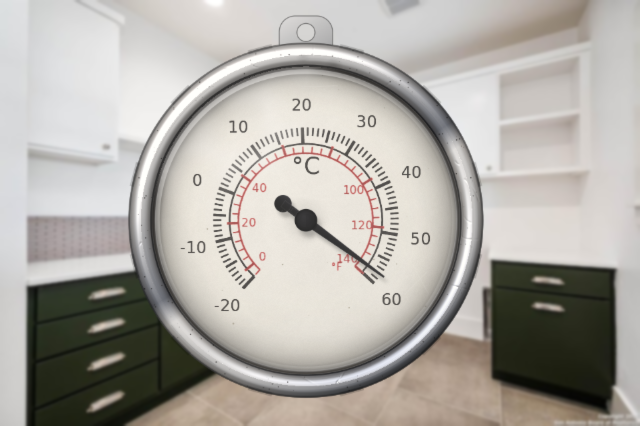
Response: 58; °C
